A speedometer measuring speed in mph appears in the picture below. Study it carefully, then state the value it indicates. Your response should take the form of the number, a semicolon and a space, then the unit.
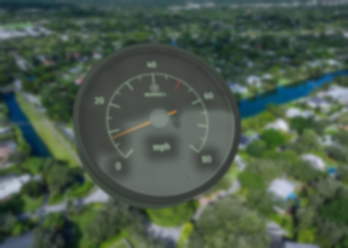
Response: 7.5; mph
